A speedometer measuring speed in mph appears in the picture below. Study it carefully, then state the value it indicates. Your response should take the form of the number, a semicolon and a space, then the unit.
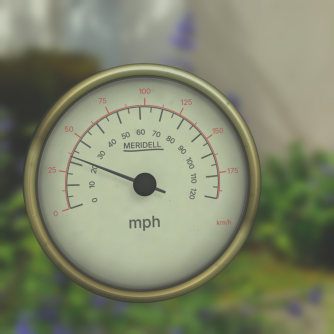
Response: 22.5; mph
